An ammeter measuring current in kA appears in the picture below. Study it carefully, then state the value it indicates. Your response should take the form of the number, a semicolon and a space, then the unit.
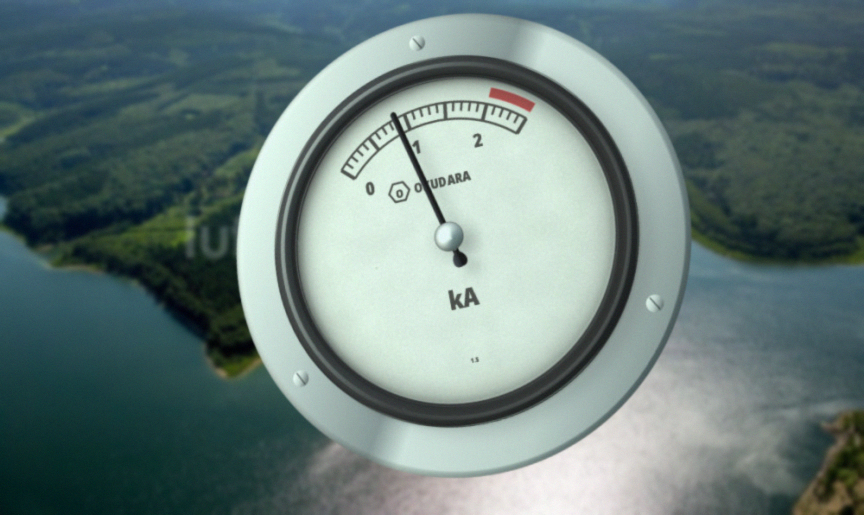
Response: 0.9; kA
